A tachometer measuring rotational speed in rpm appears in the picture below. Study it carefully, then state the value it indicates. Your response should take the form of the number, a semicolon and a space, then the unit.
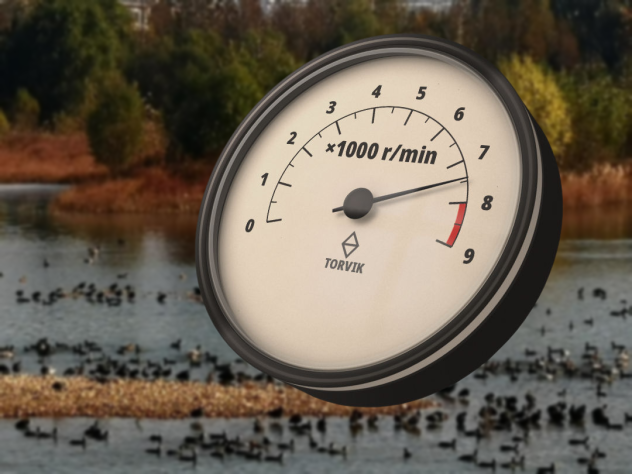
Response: 7500; rpm
